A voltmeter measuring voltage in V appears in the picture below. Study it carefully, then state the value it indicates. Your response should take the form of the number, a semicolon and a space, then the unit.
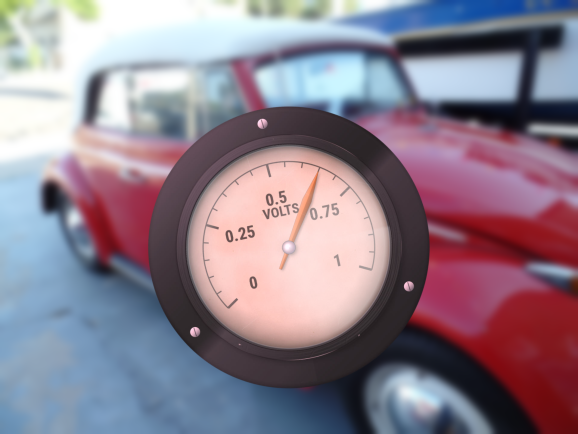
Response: 0.65; V
